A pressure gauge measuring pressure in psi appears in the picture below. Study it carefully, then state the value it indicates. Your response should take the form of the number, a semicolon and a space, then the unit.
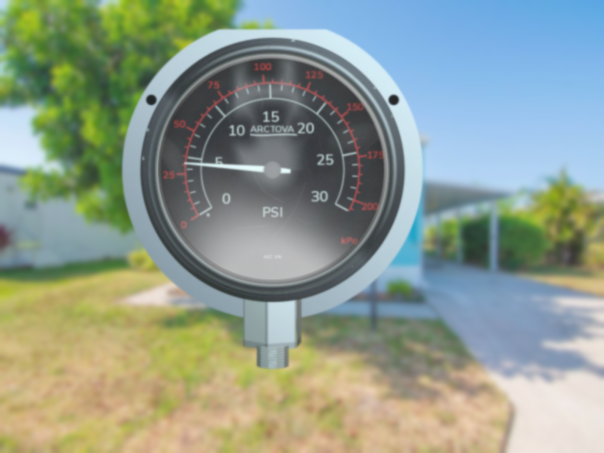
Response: 4.5; psi
